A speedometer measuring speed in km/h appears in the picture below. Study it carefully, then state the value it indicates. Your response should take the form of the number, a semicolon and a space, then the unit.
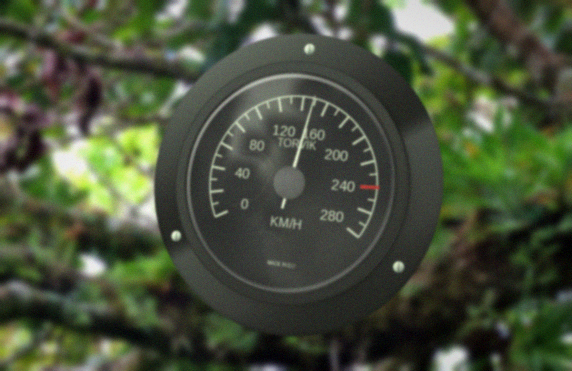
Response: 150; km/h
